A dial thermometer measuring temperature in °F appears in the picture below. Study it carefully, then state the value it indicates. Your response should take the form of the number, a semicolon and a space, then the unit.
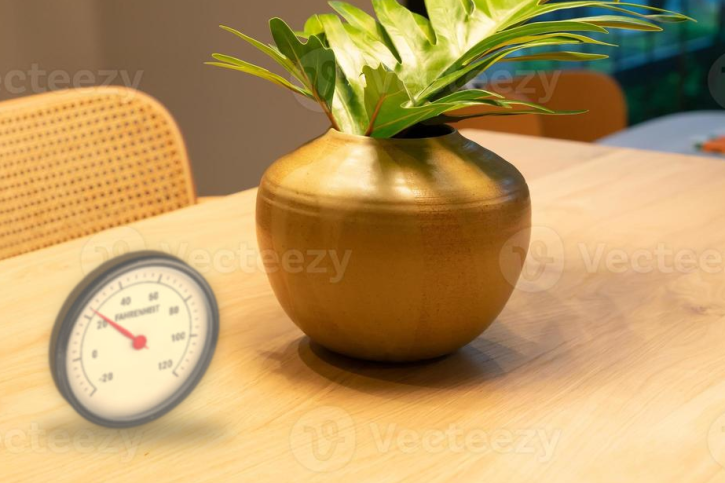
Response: 24; °F
